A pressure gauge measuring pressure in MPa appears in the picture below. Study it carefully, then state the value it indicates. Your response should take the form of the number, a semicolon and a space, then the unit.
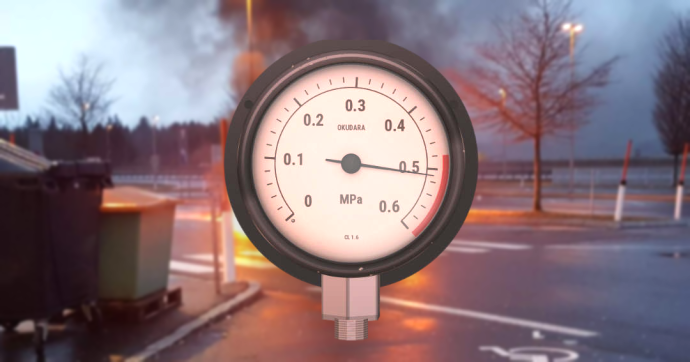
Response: 0.51; MPa
